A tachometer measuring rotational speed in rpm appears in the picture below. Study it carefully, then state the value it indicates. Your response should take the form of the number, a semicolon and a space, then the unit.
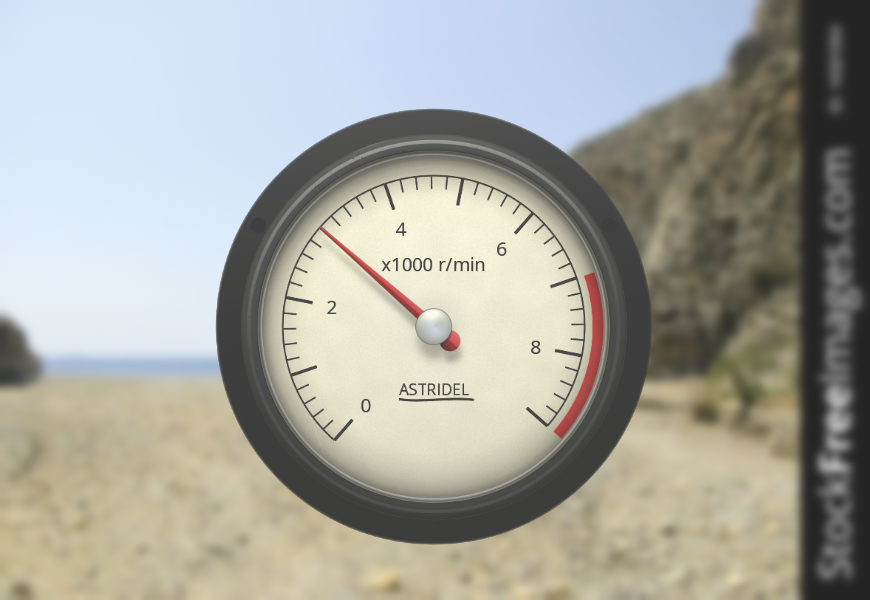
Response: 3000; rpm
